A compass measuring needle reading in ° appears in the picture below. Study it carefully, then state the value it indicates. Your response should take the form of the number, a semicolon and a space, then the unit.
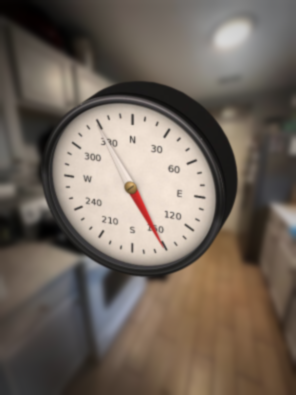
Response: 150; °
